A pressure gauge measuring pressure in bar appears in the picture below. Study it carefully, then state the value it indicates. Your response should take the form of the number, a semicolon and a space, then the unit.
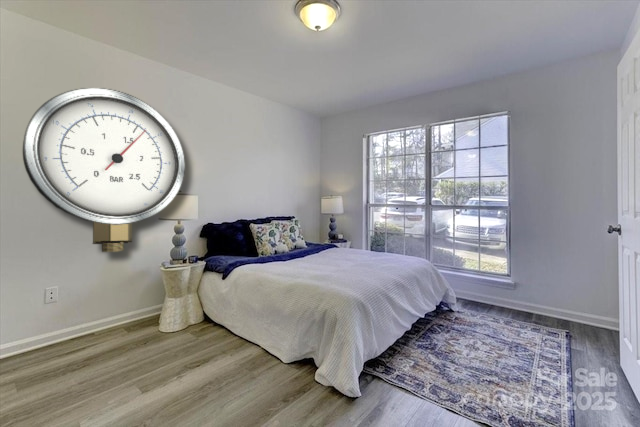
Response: 1.6; bar
